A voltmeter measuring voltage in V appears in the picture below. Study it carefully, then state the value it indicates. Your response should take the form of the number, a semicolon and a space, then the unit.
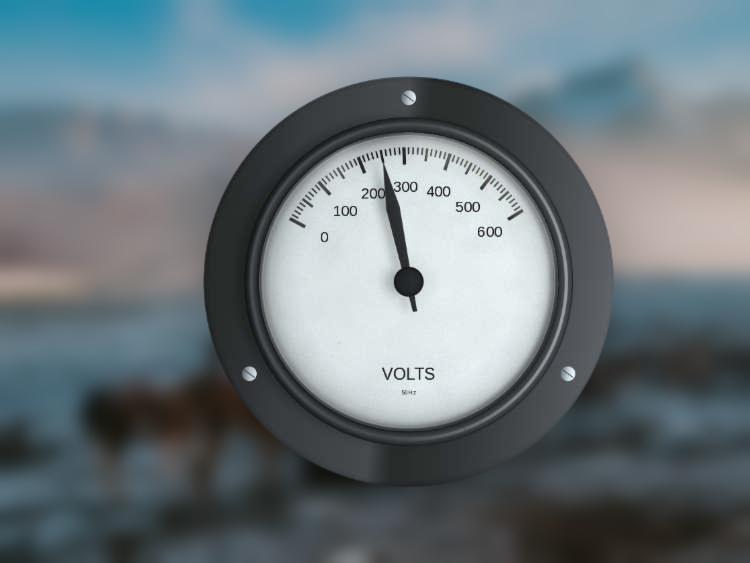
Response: 250; V
